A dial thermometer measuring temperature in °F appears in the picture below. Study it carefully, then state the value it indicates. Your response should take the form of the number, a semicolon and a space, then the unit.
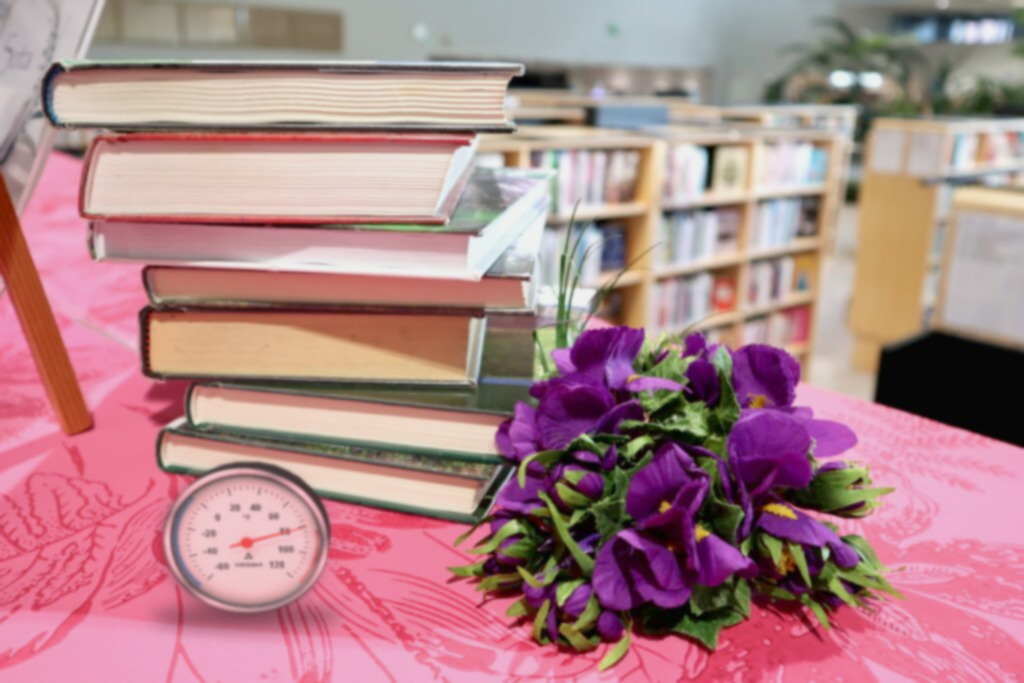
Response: 80; °F
